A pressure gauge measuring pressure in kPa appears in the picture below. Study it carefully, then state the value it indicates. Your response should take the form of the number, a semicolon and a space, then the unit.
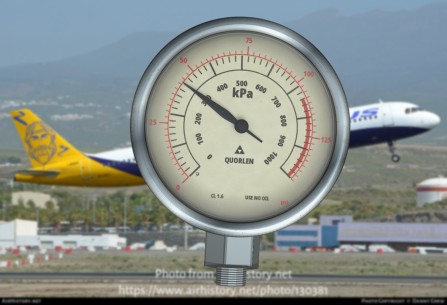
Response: 300; kPa
